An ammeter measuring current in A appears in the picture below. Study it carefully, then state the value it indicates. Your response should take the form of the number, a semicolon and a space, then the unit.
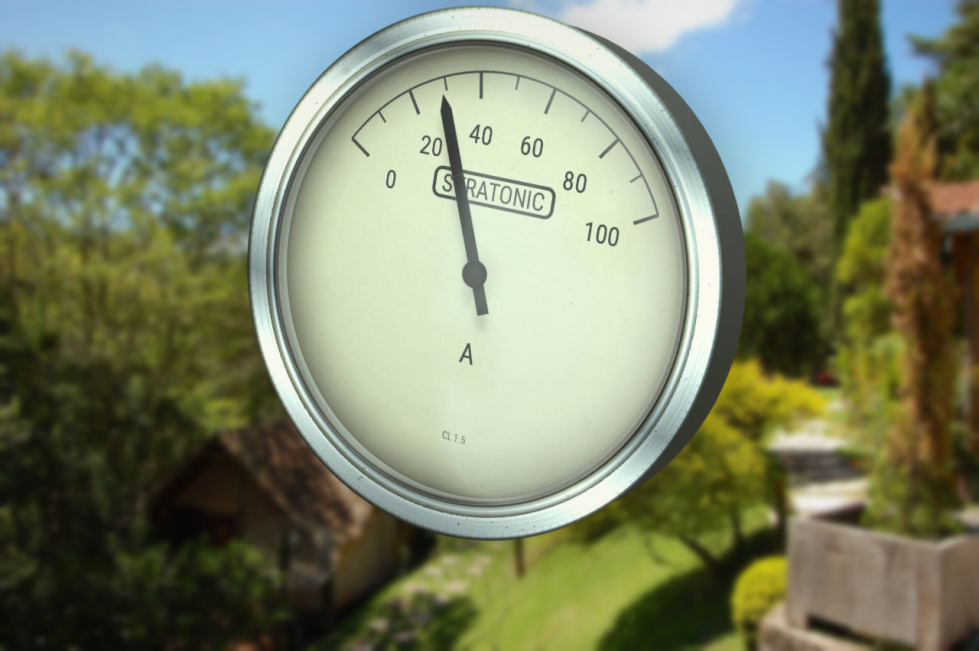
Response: 30; A
